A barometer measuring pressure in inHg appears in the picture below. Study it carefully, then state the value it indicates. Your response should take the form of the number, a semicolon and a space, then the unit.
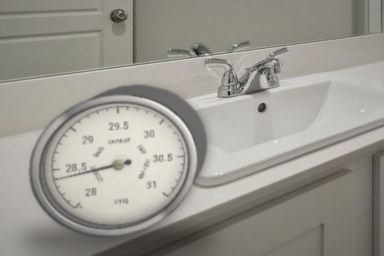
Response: 28.4; inHg
